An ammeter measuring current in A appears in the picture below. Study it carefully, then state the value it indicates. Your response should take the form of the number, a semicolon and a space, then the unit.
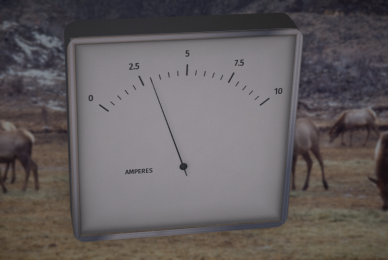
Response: 3; A
